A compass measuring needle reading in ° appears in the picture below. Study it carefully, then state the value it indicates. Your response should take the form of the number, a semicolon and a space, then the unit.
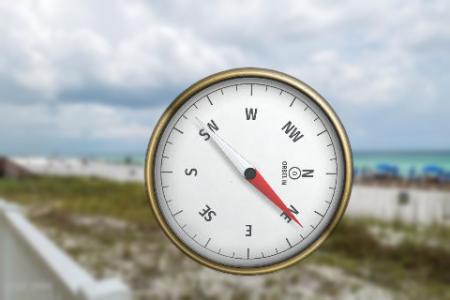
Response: 45; °
